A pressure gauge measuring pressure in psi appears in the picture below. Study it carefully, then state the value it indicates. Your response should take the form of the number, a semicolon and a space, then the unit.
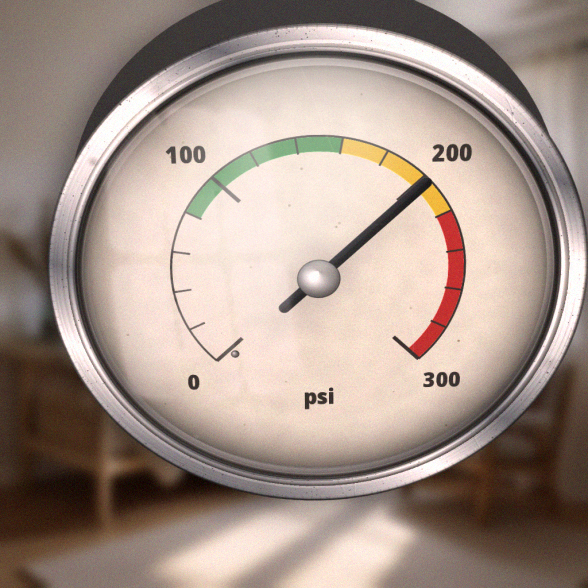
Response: 200; psi
